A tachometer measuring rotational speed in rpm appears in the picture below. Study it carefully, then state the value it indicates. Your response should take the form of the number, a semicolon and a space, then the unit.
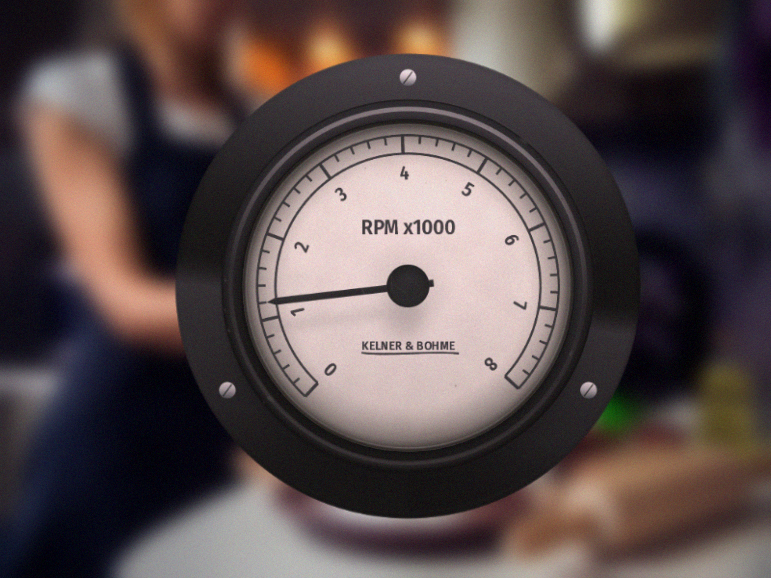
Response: 1200; rpm
